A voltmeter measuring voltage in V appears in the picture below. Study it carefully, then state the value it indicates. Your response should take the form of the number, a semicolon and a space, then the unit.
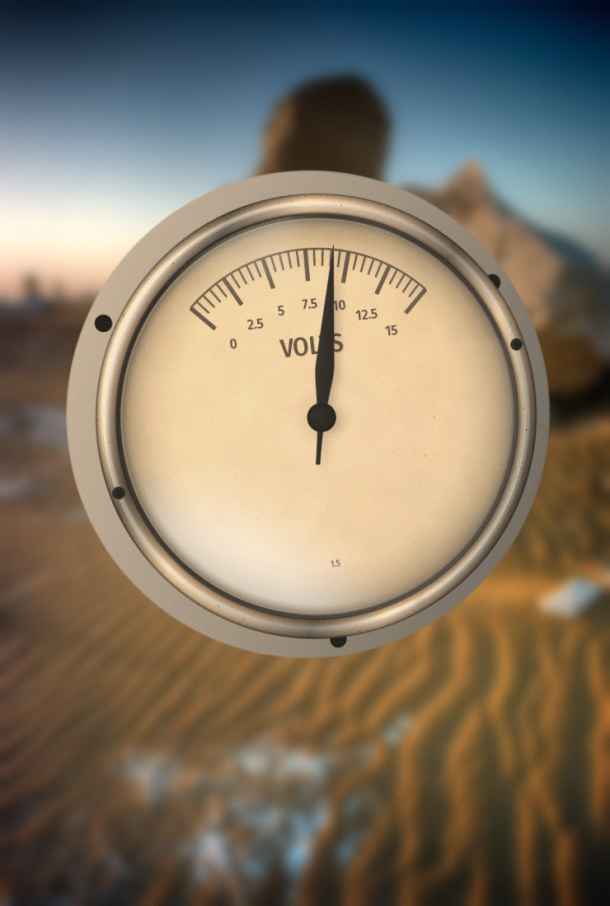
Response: 9; V
